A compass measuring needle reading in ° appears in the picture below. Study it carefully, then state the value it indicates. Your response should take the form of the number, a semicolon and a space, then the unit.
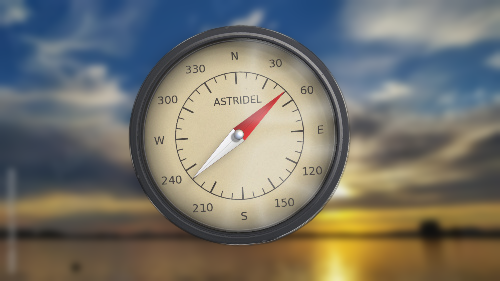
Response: 50; °
